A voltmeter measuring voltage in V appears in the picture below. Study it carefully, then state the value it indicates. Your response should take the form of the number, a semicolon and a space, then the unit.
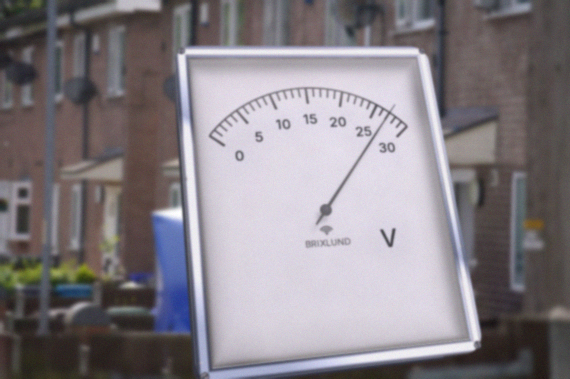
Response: 27; V
